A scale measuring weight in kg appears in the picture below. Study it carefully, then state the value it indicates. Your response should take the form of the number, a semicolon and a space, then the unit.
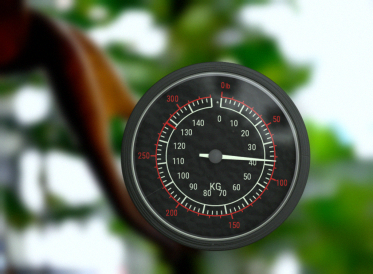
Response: 38; kg
